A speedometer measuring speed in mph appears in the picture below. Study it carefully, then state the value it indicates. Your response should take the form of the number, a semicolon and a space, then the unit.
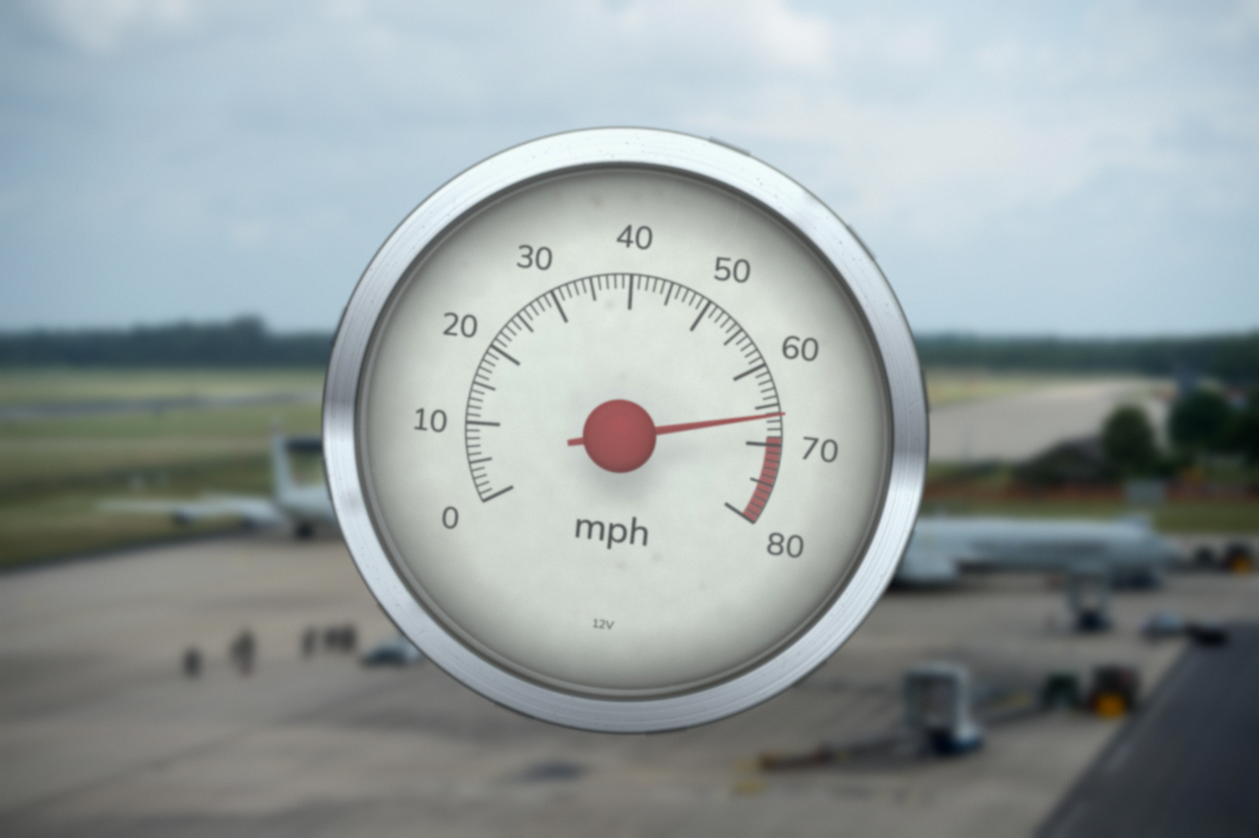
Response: 66; mph
